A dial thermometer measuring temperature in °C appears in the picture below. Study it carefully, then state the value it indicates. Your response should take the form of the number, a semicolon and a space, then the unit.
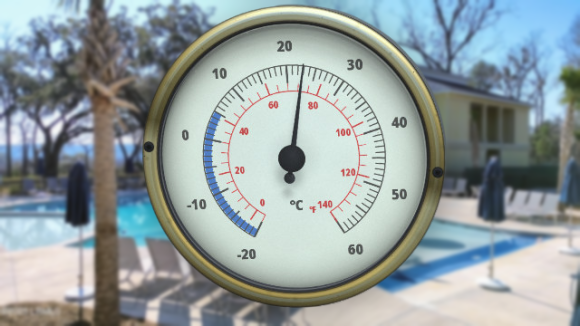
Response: 23; °C
